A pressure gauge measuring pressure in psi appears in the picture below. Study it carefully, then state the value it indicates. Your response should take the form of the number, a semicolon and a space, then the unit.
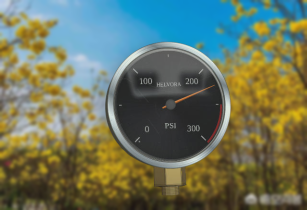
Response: 225; psi
